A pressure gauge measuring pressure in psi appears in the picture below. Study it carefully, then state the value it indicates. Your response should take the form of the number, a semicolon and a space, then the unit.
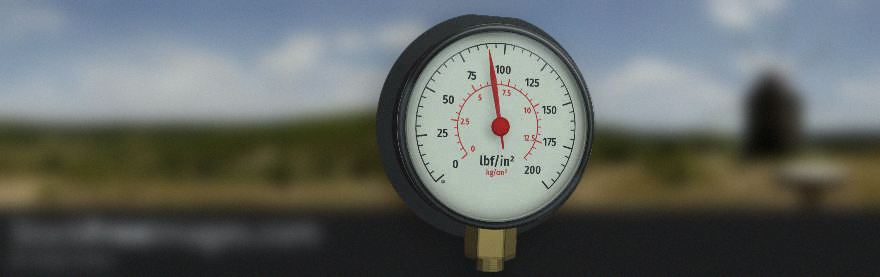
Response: 90; psi
